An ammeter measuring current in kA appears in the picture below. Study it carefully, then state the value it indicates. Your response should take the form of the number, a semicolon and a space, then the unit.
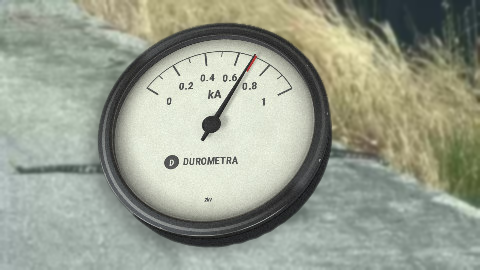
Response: 0.7; kA
